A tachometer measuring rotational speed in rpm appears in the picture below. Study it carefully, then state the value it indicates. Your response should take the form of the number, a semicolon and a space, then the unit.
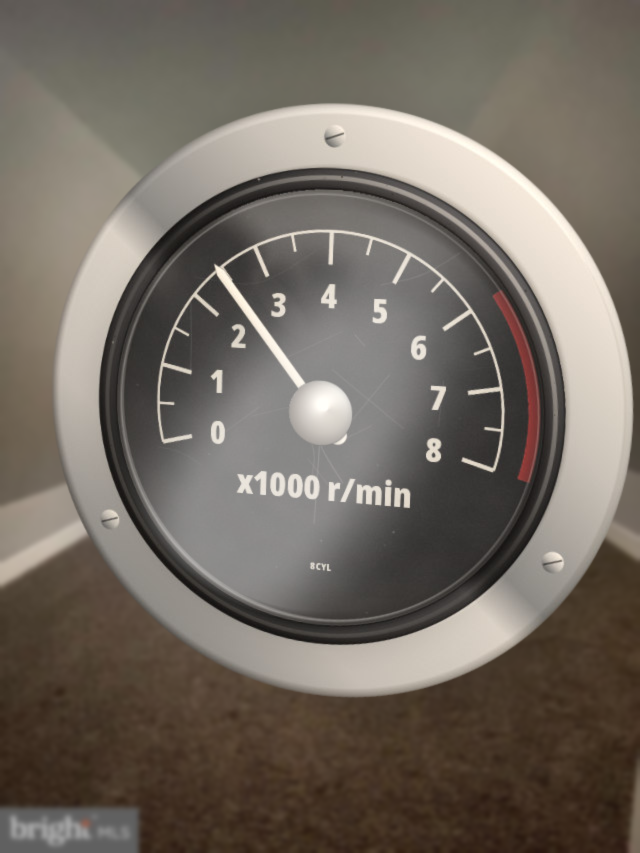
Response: 2500; rpm
